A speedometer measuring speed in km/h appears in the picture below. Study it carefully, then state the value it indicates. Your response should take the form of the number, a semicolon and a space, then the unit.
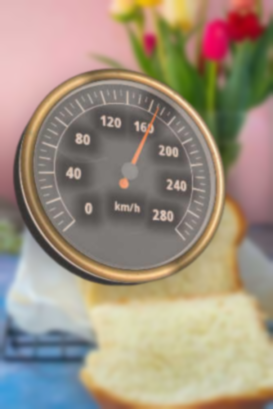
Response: 165; km/h
